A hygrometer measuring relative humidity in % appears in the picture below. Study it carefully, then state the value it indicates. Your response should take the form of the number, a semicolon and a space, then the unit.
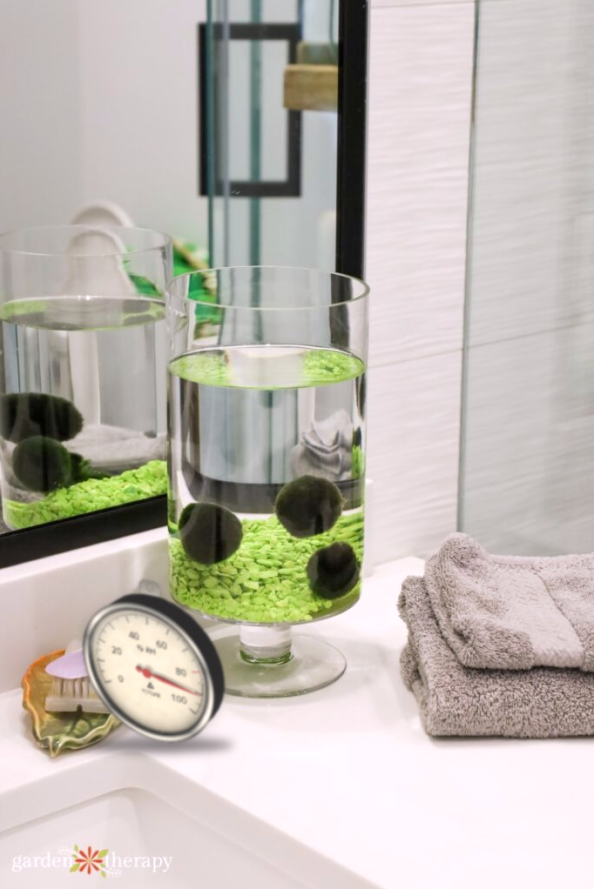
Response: 90; %
